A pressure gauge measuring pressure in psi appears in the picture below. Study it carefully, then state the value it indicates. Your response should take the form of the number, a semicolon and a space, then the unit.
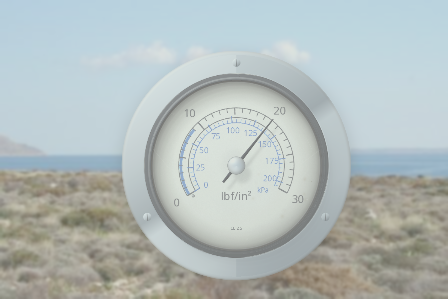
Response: 20; psi
